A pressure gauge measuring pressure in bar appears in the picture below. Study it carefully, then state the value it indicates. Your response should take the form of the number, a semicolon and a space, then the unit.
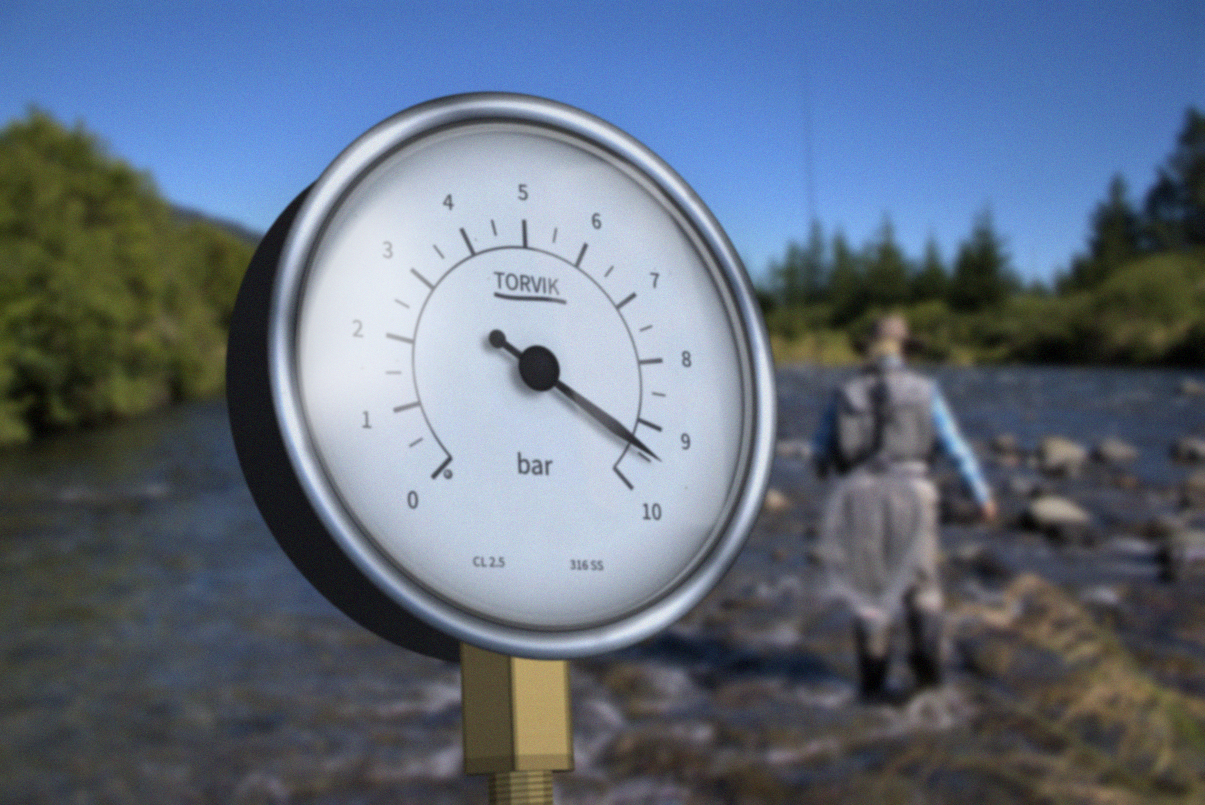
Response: 9.5; bar
